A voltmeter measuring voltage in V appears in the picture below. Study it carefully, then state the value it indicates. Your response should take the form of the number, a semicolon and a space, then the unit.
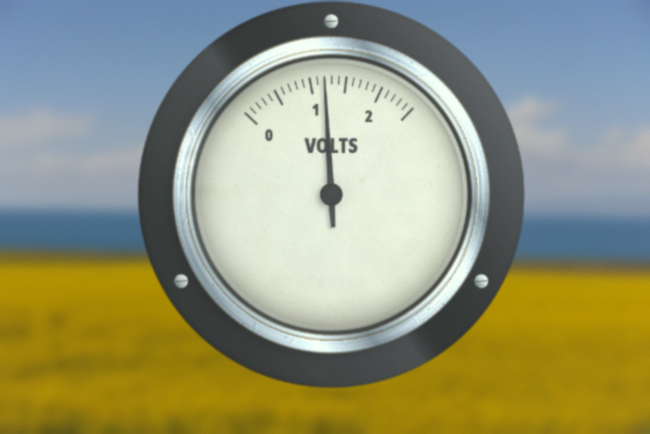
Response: 1.2; V
